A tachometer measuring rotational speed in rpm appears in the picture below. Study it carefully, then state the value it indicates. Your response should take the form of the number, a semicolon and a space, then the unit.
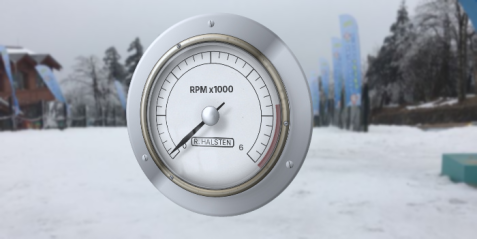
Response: 100; rpm
